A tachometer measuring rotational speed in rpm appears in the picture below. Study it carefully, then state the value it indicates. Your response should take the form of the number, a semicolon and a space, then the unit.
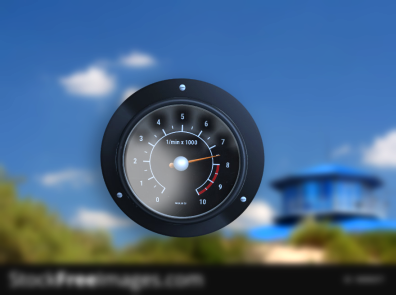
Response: 7500; rpm
